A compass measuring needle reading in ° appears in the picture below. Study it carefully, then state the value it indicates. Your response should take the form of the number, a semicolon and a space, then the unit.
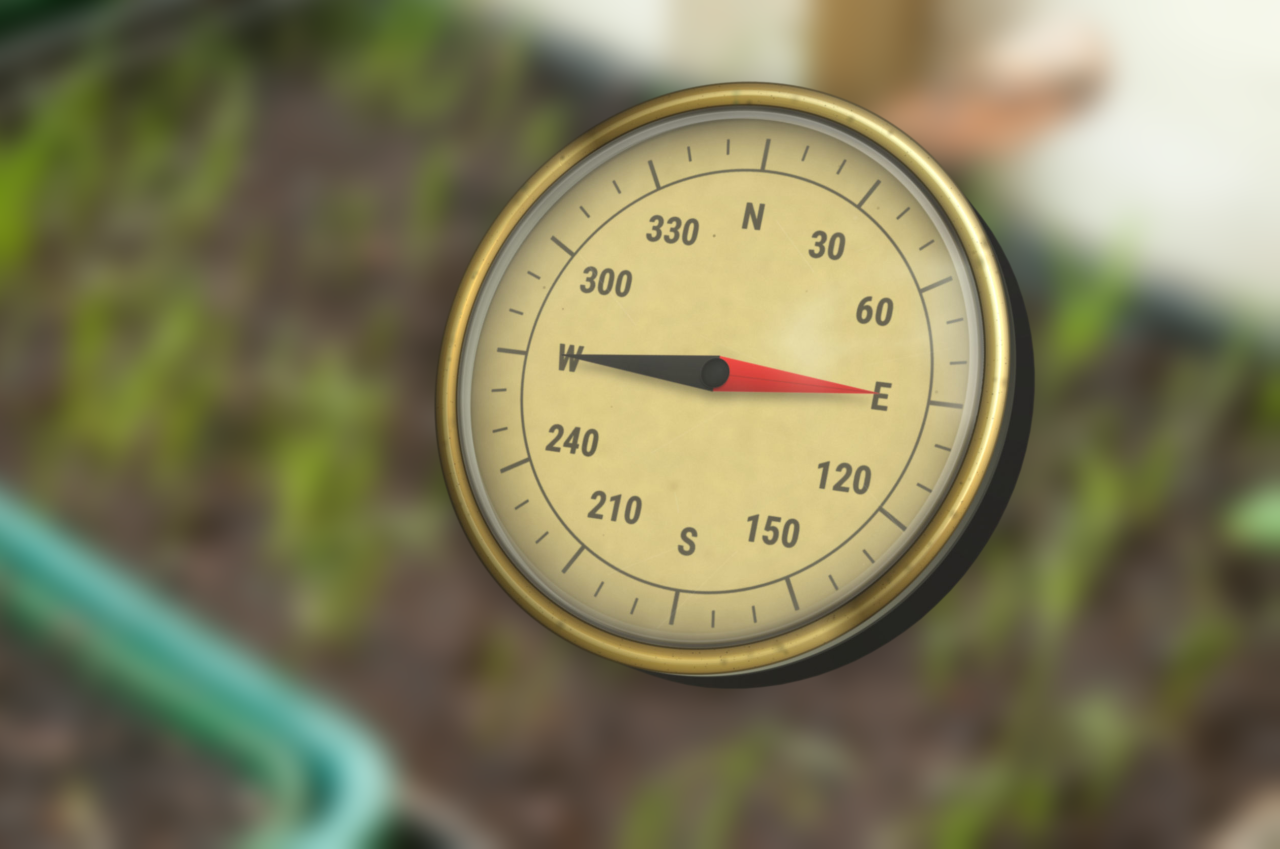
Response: 90; °
